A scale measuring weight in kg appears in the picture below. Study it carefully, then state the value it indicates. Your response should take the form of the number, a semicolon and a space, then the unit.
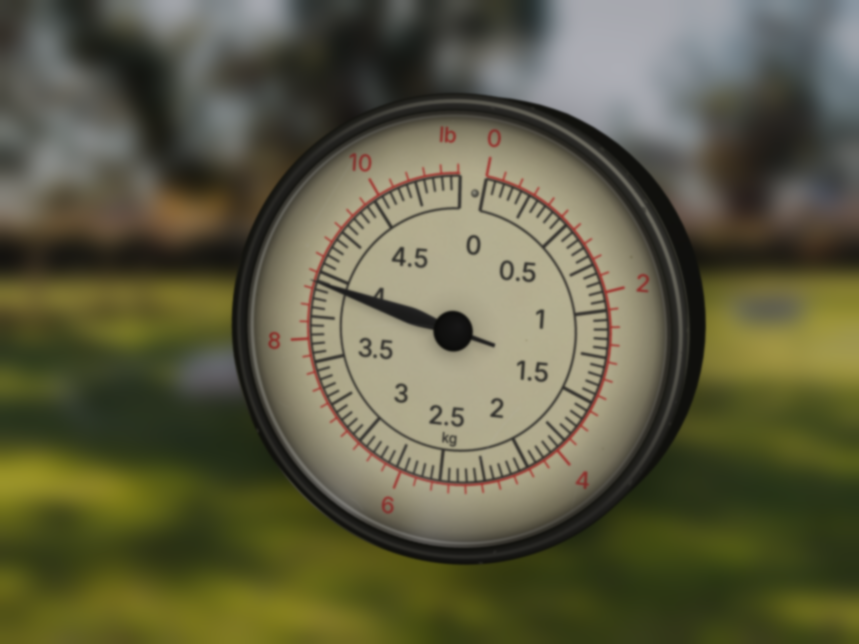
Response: 3.95; kg
